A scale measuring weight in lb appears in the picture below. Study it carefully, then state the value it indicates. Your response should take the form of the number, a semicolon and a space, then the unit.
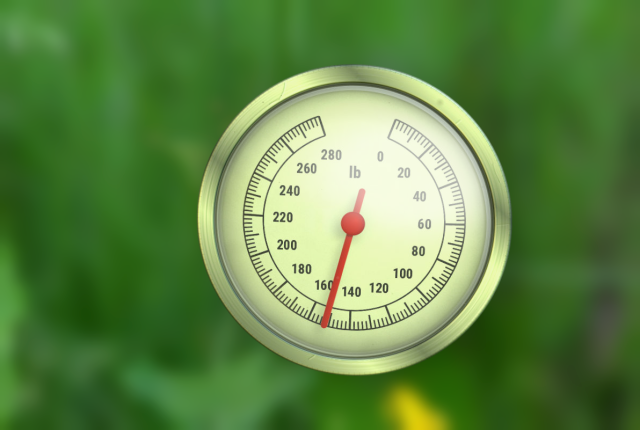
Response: 152; lb
